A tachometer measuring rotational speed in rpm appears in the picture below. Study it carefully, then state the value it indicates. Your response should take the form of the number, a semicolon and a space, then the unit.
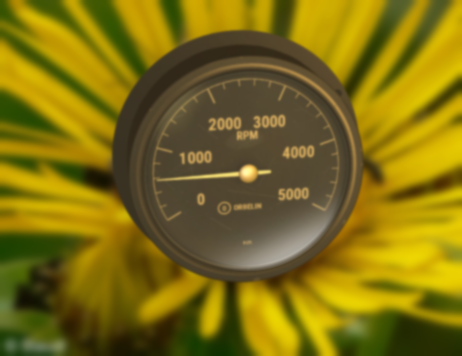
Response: 600; rpm
